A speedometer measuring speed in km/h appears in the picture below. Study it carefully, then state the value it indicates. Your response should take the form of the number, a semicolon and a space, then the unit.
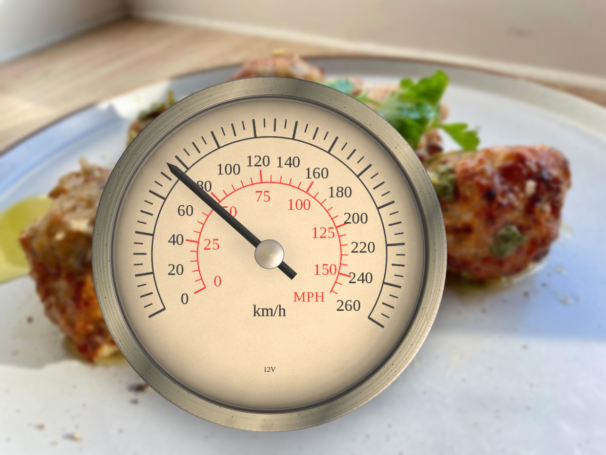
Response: 75; km/h
